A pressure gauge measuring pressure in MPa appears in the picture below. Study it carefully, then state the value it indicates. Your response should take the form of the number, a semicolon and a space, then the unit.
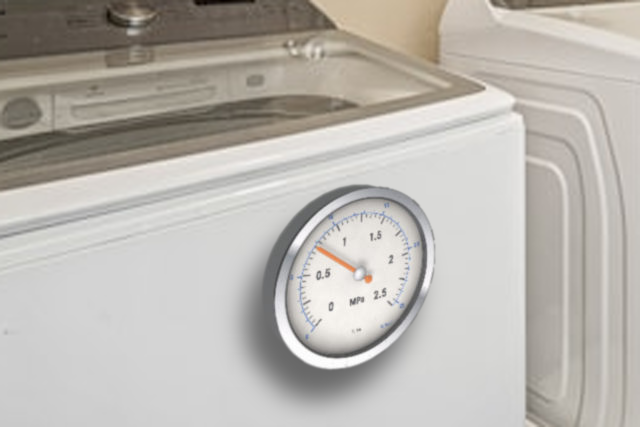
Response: 0.75; MPa
